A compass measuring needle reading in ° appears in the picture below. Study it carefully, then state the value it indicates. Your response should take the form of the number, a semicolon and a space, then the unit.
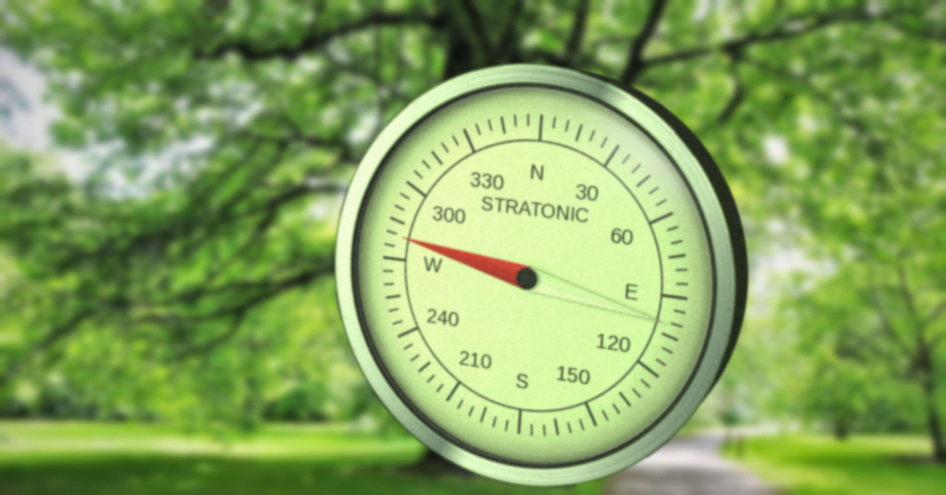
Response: 280; °
